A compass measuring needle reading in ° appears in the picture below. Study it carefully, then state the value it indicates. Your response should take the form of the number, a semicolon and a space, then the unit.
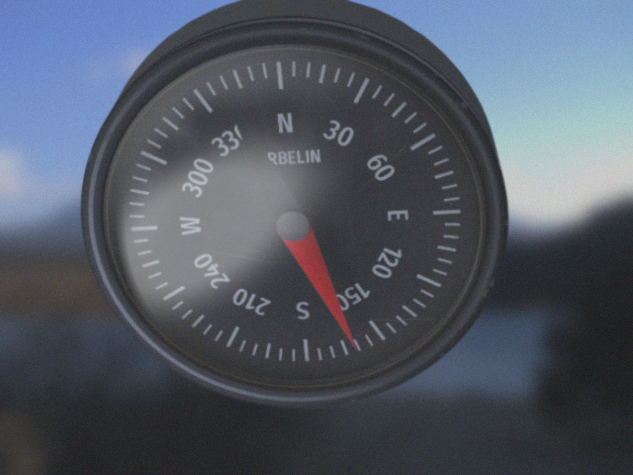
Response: 160; °
